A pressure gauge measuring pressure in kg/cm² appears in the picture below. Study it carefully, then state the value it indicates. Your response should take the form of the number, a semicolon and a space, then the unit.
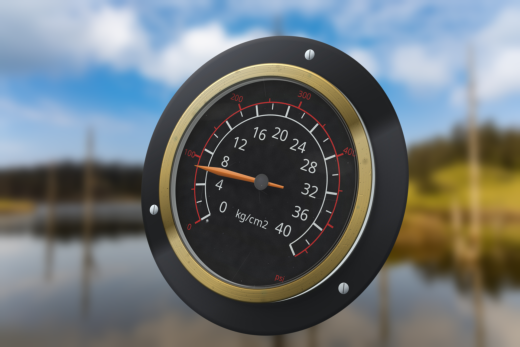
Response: 6; kg/cm²
